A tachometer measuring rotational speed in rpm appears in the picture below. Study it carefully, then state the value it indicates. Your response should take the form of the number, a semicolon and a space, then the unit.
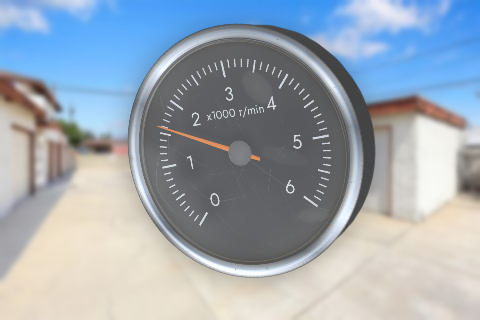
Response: 1600; rpm
